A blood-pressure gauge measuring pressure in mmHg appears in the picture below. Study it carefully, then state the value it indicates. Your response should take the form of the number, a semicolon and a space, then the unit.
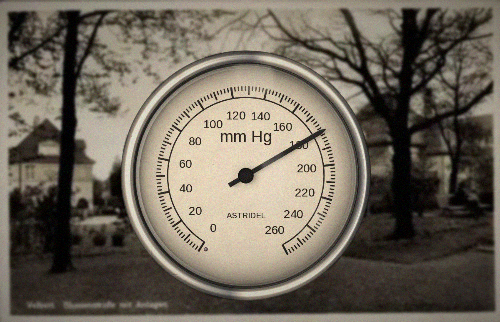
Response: 180; mmHg
